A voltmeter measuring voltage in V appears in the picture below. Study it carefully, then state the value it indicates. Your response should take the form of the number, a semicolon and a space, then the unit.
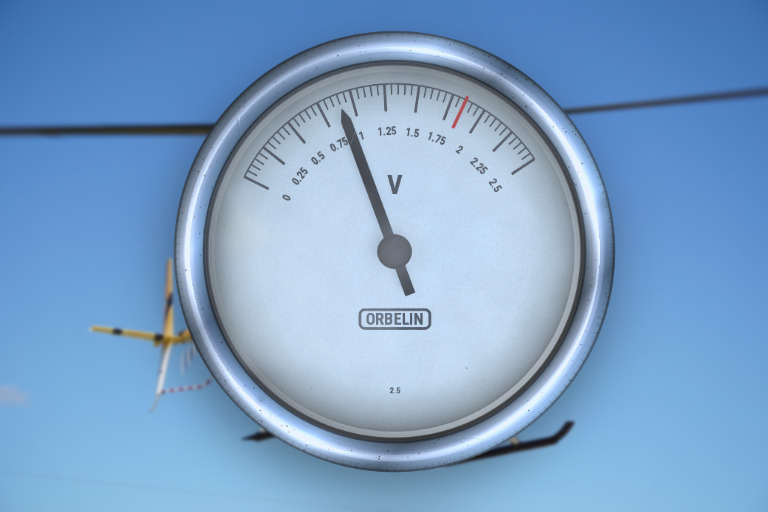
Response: 0.9; V
